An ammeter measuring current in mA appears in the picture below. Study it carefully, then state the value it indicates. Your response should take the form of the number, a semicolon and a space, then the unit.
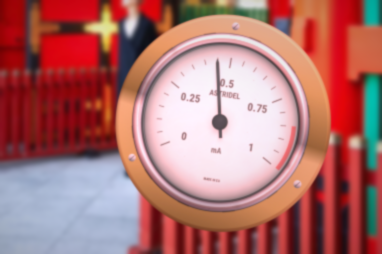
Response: 0.45; mA
